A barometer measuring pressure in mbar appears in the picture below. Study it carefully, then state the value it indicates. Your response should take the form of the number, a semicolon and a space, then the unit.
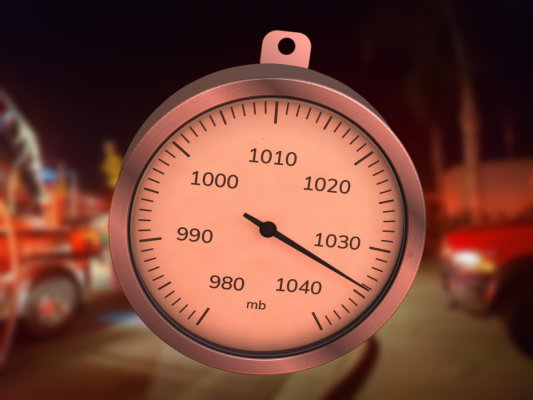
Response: 1034; mbar
